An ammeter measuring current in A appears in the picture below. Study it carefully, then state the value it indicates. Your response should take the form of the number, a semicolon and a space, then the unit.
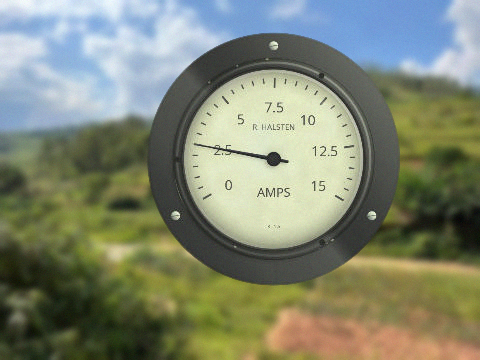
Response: 2.5; A
